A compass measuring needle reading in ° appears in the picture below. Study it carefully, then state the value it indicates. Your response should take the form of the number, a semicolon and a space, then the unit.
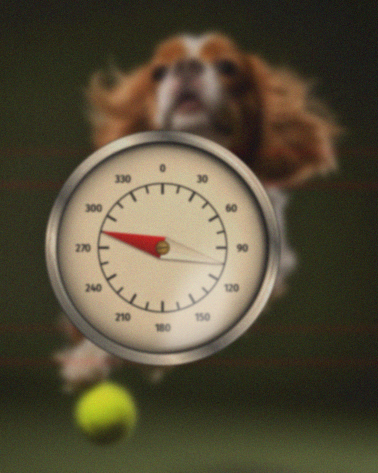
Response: 285; °
